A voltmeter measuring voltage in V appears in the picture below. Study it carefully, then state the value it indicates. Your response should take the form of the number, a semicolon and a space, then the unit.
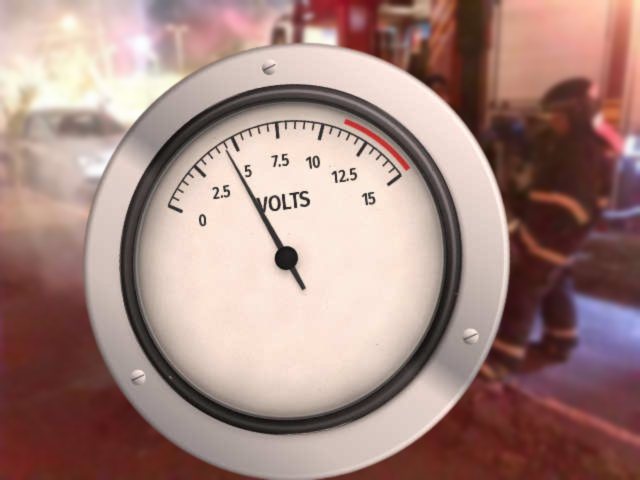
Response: 4.5; V
